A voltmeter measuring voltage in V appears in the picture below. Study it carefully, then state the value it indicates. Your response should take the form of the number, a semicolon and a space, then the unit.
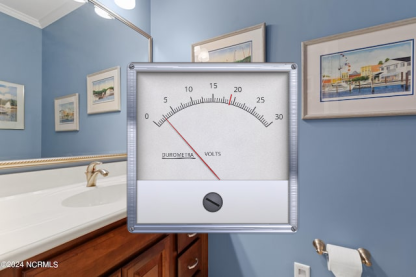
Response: 2.5; V
